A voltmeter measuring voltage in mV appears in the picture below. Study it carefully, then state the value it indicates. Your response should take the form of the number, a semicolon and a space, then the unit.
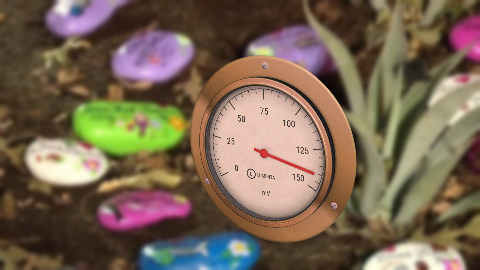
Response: 140; mV
